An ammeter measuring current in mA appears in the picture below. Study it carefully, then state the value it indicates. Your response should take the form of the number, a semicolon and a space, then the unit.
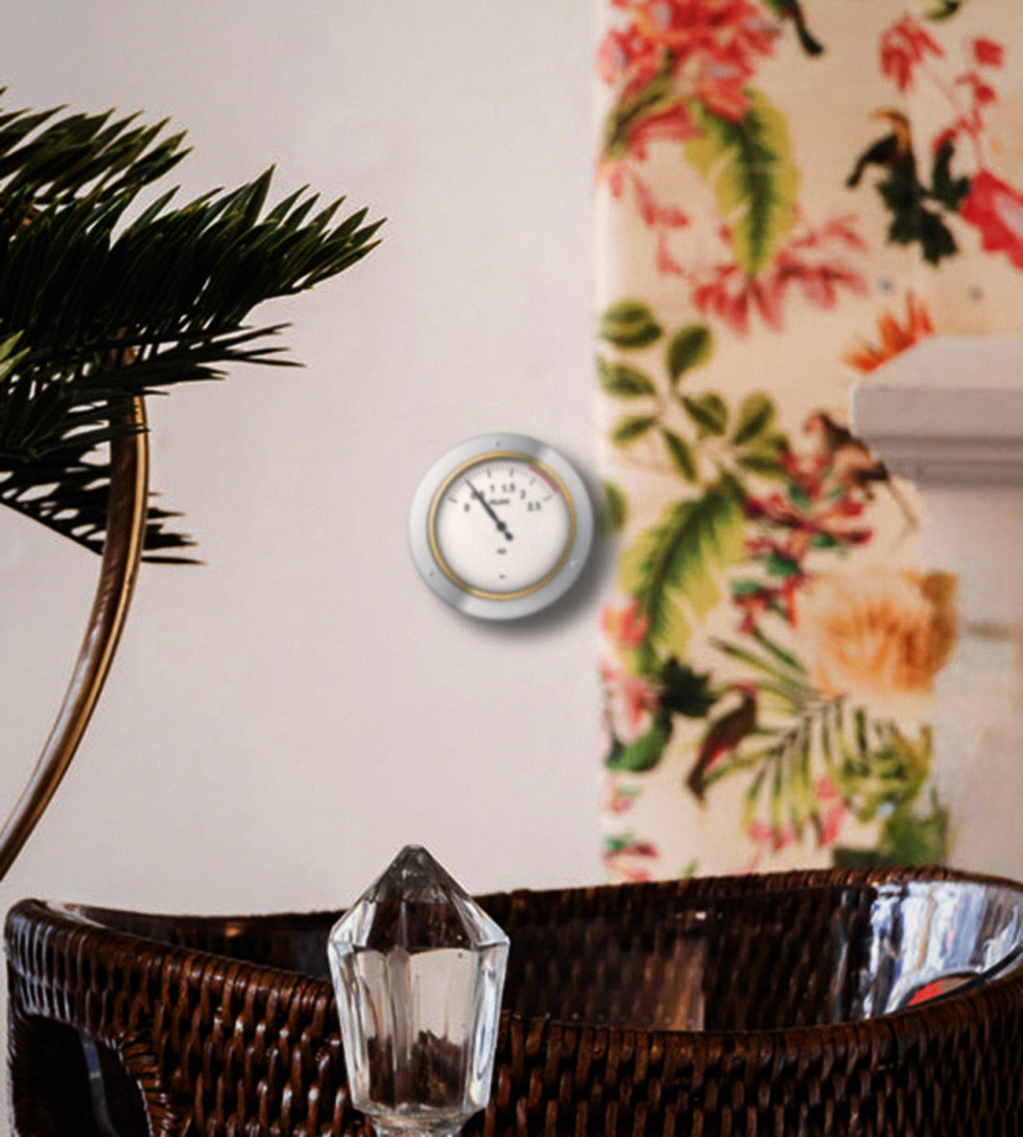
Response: 0.5; mA
